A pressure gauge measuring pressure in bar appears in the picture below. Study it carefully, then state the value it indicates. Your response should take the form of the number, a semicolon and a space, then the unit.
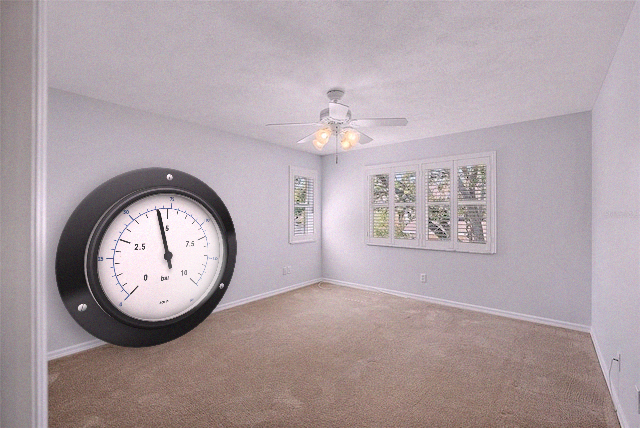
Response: 4.5; bar
